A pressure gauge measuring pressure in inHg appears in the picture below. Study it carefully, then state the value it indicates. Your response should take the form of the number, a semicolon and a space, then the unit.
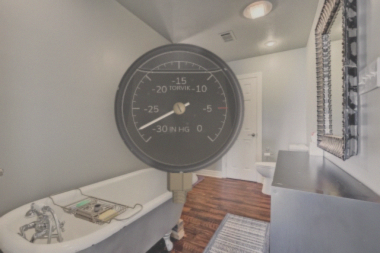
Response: -28; inHg
